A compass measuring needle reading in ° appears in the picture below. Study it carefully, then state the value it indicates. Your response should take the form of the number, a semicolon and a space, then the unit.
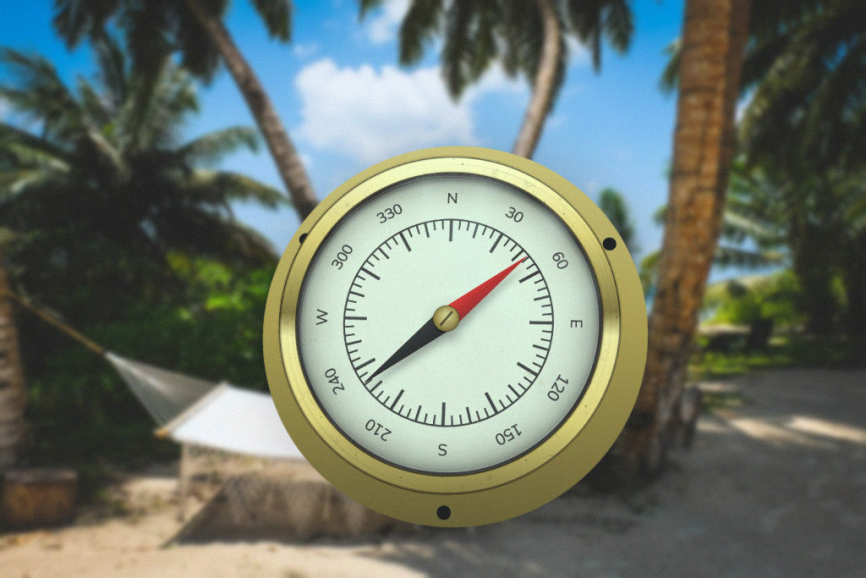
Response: 50; °
